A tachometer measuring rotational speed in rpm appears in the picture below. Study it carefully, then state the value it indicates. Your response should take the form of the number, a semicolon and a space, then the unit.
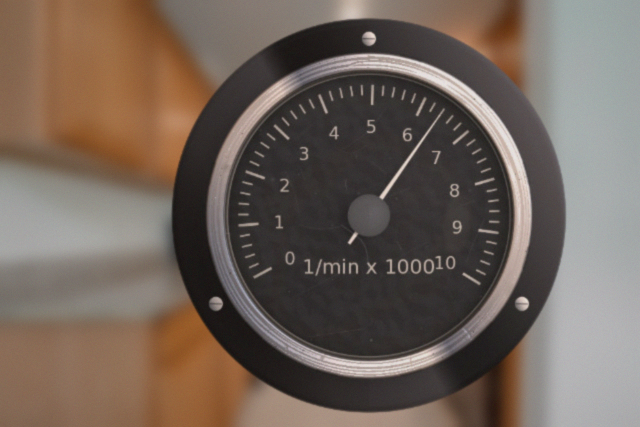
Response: 6400; rpm
